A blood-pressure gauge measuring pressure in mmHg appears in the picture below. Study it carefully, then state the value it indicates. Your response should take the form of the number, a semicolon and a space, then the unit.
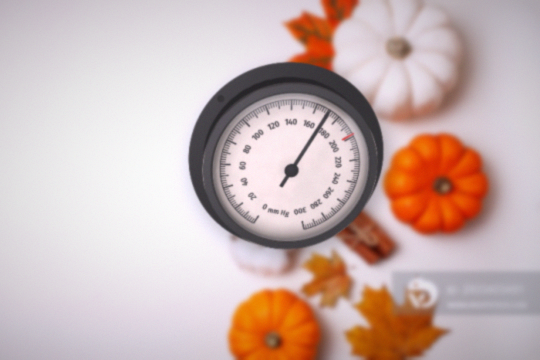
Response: 170; mmHg
